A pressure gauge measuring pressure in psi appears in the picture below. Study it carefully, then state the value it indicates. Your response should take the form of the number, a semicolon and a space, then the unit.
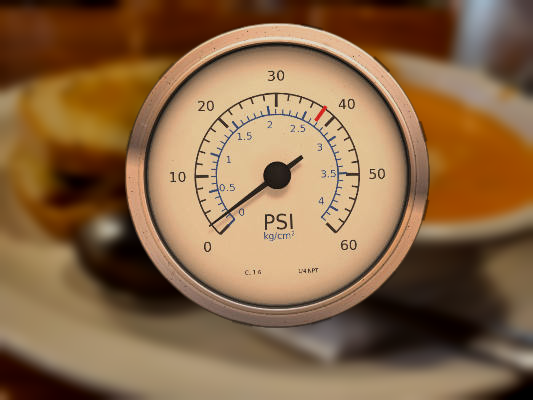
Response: 2; psi
